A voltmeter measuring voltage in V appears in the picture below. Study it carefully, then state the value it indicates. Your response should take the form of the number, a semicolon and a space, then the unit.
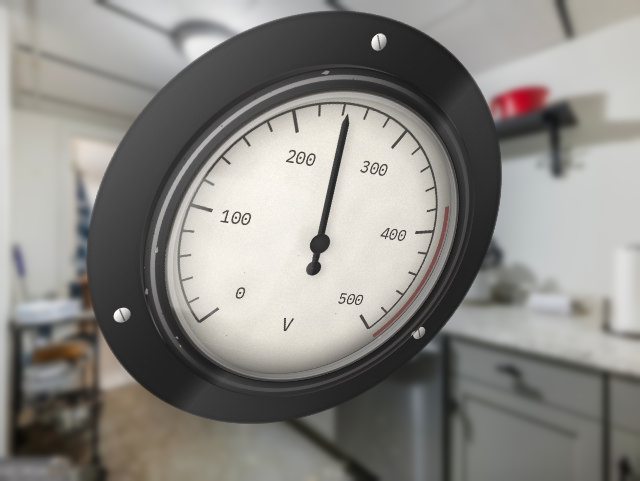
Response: 240; V
